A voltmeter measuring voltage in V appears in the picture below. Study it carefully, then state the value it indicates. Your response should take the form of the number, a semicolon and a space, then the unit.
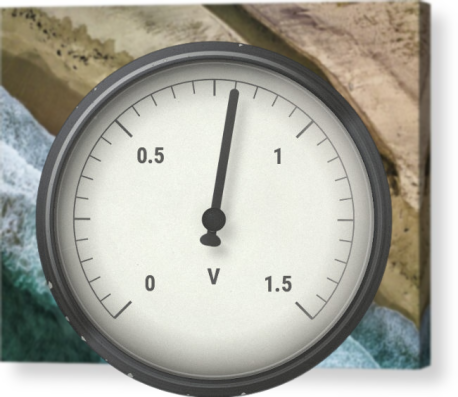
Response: 0.8; V
